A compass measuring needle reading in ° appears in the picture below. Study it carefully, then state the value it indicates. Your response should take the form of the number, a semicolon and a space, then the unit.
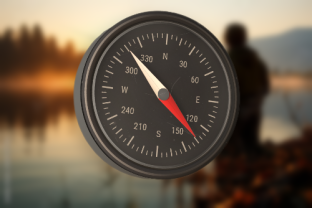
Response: 135; °
